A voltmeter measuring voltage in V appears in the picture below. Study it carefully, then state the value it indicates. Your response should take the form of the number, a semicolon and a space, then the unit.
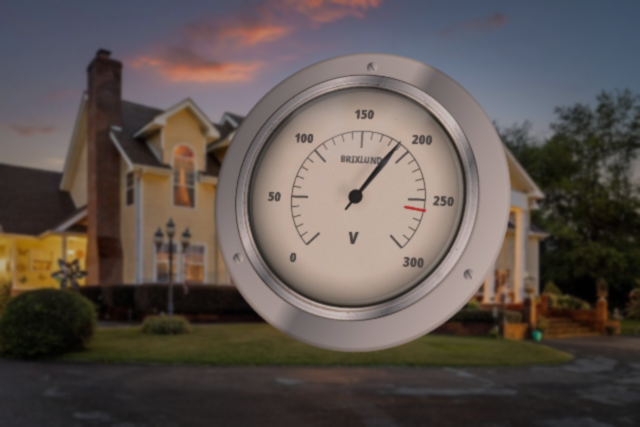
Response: 190; V
